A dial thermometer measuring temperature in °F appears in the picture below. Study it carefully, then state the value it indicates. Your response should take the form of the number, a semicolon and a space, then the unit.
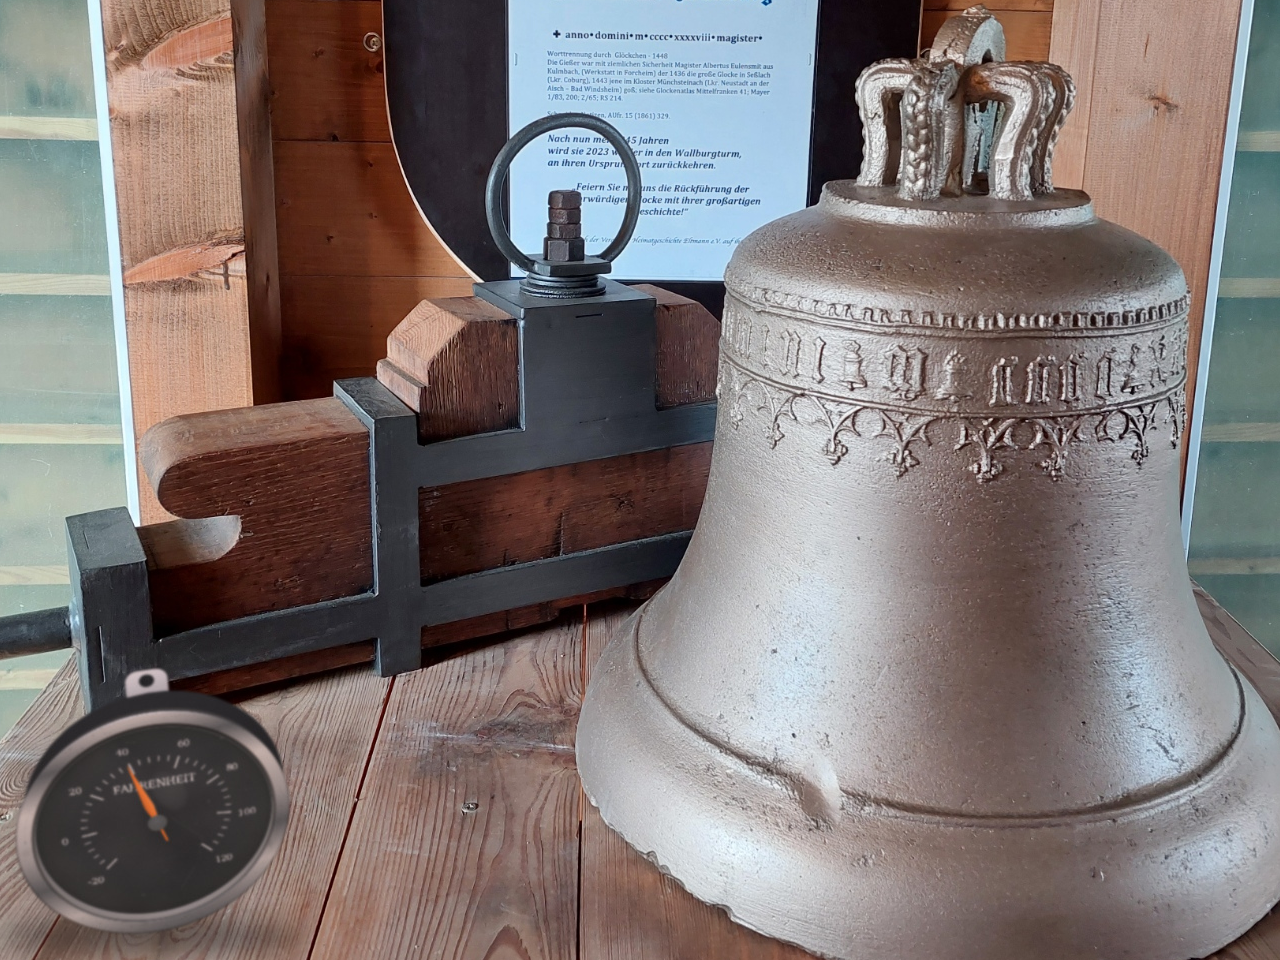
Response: 40; °F
